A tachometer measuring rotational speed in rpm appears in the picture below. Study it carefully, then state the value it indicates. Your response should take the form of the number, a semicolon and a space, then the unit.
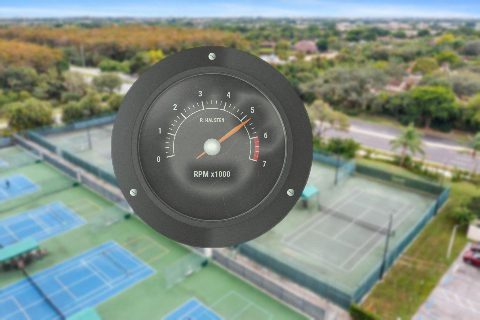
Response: 5200; rpm
